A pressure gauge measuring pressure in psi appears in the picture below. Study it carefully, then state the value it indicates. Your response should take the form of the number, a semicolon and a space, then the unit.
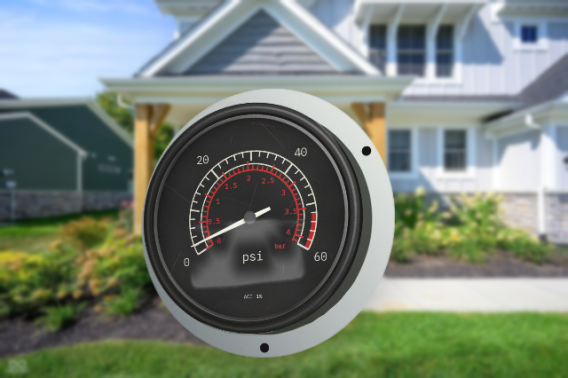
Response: 2; psi
